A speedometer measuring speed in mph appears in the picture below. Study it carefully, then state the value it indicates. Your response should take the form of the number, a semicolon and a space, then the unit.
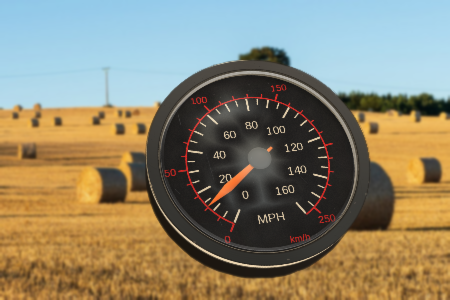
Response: 12.5; mph
